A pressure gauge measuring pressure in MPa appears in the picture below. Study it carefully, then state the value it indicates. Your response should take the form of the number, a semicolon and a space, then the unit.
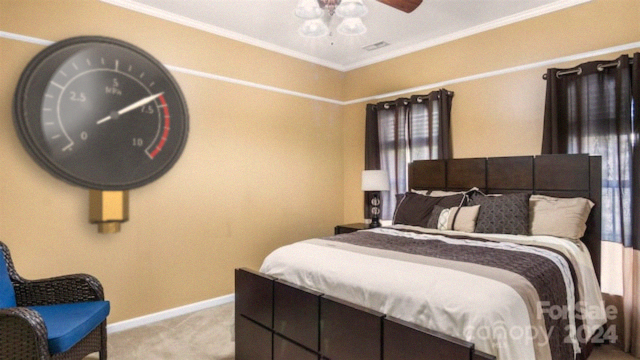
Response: 7; MPa
